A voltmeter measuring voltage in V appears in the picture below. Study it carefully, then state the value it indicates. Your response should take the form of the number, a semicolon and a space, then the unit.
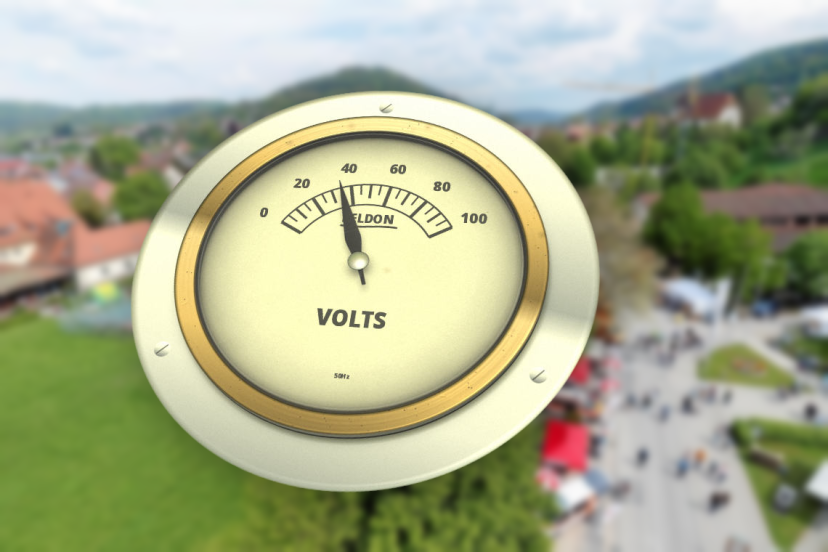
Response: 35; V
